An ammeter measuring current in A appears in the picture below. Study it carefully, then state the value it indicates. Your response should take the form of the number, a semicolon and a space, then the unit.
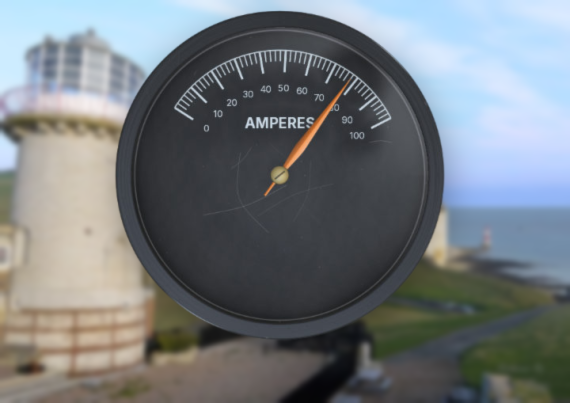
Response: 78; A
